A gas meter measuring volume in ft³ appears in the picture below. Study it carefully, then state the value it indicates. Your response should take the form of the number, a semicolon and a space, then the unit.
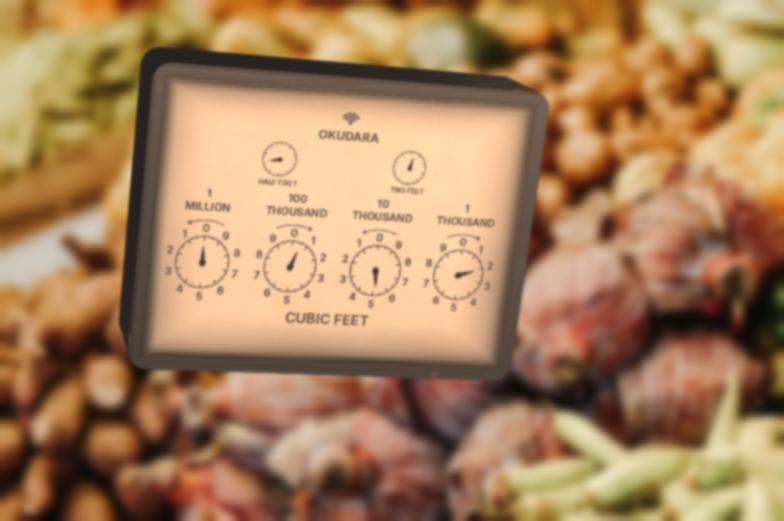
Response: 5200; ft³
